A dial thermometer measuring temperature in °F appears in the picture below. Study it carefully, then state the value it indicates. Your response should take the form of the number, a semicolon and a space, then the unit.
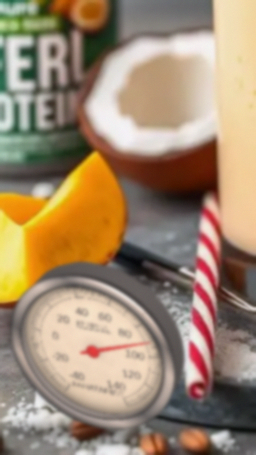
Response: 90; °F
